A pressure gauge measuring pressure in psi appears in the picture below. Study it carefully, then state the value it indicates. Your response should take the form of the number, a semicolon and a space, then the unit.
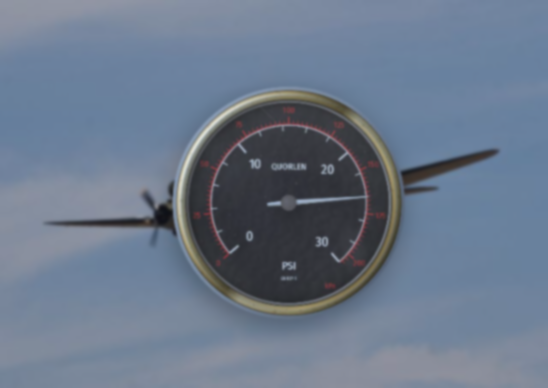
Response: 24; psi
